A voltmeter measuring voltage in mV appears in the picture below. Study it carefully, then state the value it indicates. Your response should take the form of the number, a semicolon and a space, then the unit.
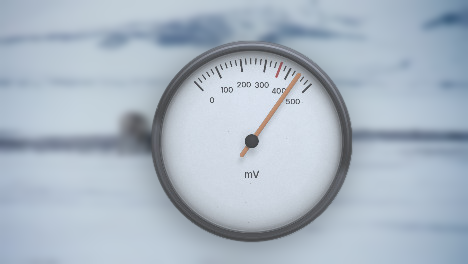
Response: 440; mV
